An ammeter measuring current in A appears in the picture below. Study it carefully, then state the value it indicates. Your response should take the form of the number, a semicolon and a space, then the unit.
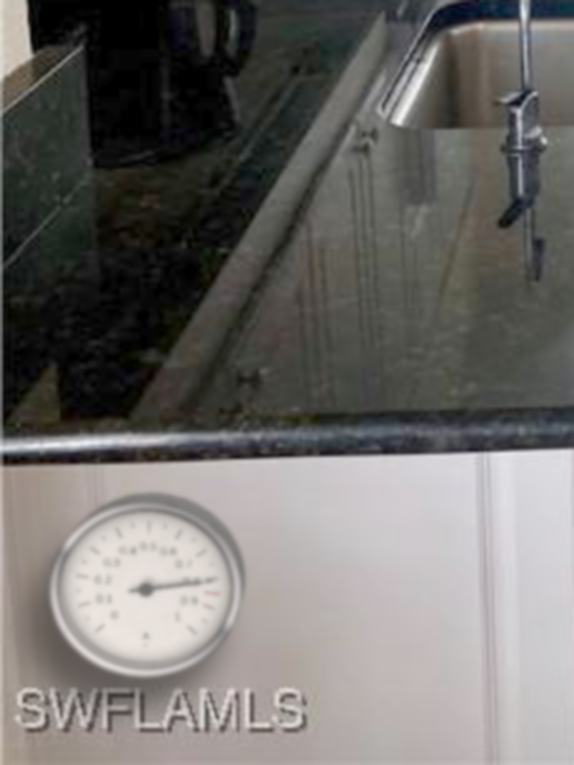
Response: 0.8; A
